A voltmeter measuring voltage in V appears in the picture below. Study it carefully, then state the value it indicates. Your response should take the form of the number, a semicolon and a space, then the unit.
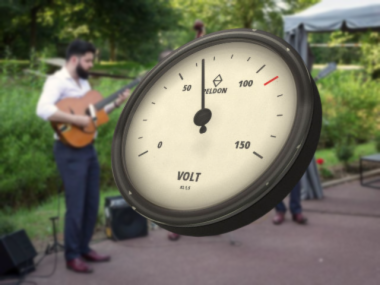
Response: 65; V
